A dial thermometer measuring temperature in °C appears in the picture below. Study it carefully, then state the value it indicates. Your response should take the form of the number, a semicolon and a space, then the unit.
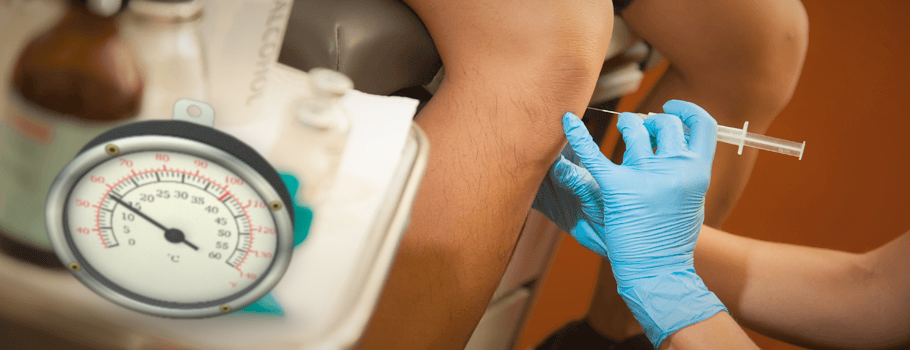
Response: 15; °C
